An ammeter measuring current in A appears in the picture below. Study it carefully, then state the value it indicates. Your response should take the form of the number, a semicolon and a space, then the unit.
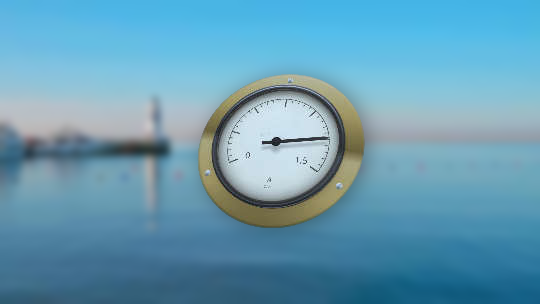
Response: 1.25; A
